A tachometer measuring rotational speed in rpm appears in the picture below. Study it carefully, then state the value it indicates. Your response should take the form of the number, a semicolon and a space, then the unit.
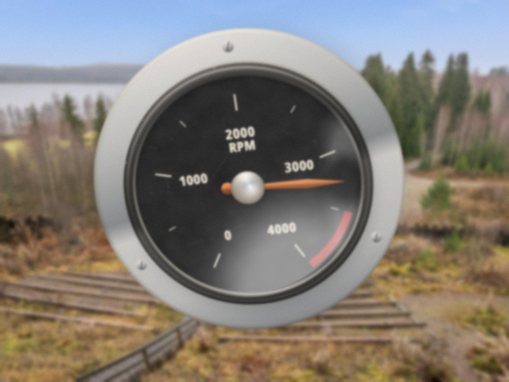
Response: 3250; rpm
